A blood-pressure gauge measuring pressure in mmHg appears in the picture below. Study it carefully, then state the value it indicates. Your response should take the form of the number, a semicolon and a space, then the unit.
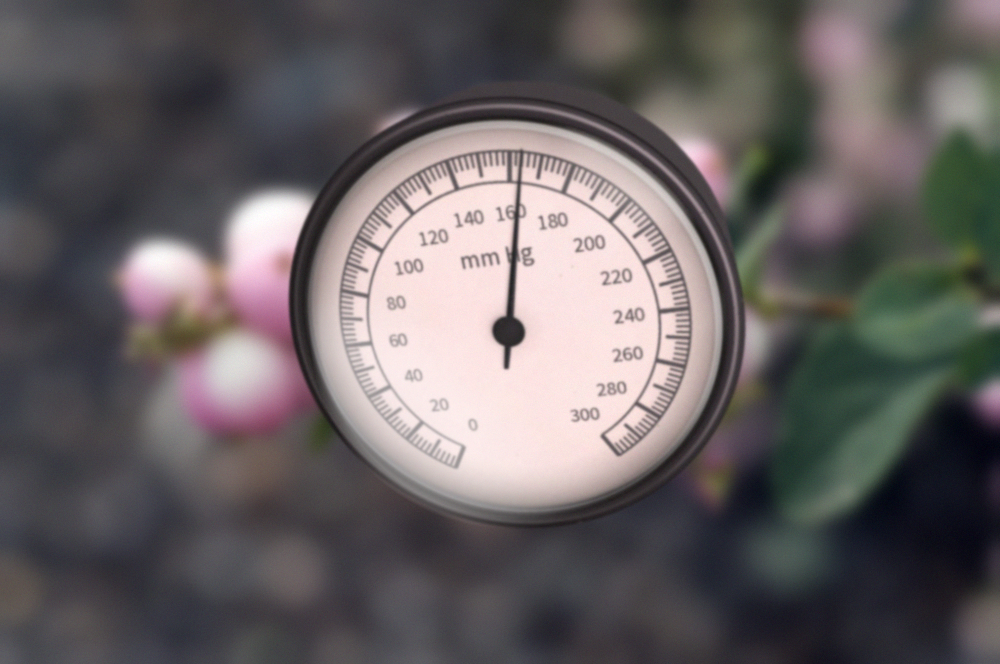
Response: 164; mmHg
